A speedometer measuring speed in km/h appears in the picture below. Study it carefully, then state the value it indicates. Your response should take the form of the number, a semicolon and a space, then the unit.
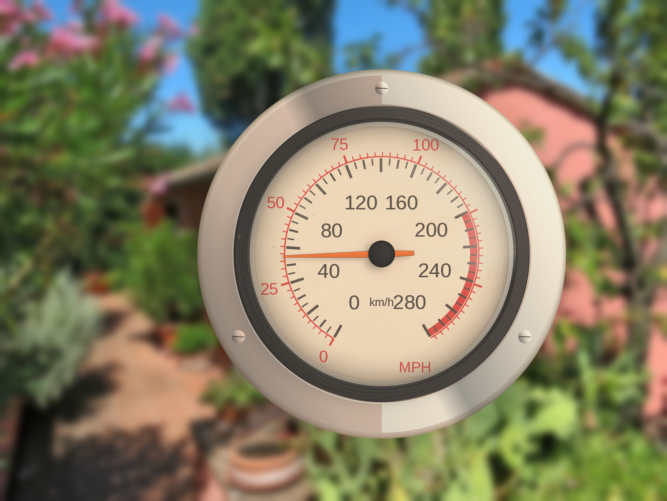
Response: 55; km/h
